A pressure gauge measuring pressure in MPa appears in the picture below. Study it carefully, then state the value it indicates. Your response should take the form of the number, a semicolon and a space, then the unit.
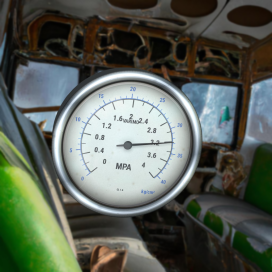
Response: 3.2; MPa
